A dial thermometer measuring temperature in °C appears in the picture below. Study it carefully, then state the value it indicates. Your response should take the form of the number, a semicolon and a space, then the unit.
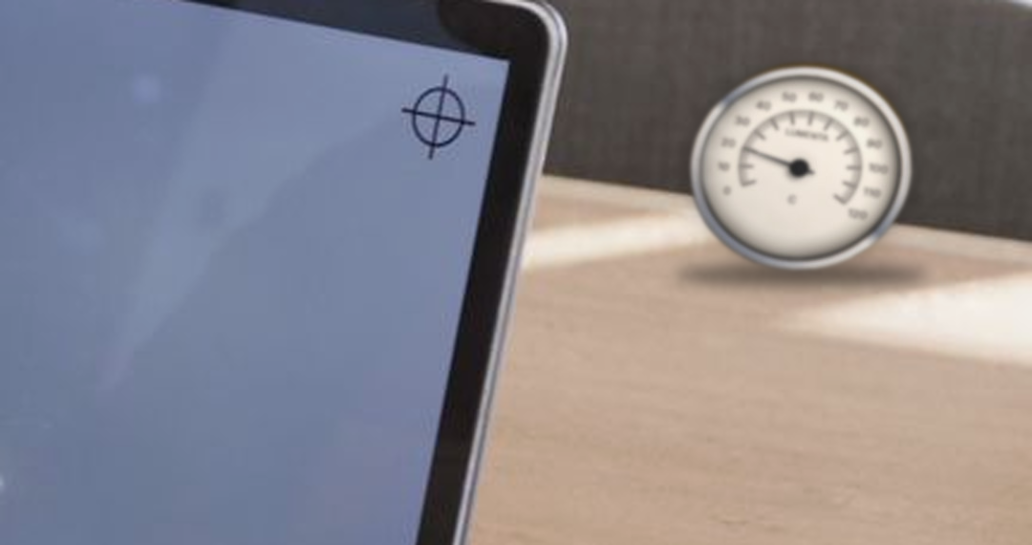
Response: 20; °C
